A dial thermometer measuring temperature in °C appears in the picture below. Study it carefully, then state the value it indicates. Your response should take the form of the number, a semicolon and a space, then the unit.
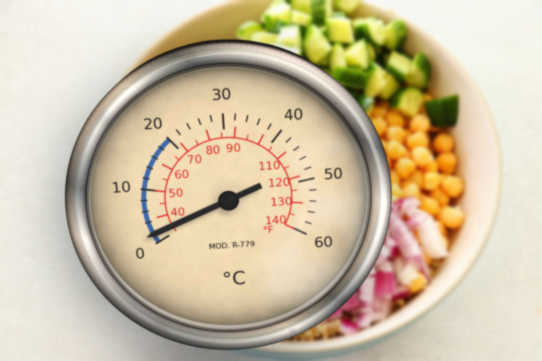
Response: 2; °C
